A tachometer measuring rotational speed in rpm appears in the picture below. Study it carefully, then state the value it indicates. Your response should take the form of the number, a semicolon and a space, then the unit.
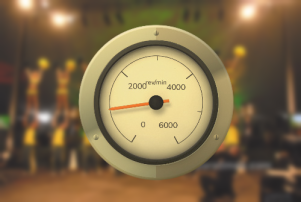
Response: 1000; rpm
